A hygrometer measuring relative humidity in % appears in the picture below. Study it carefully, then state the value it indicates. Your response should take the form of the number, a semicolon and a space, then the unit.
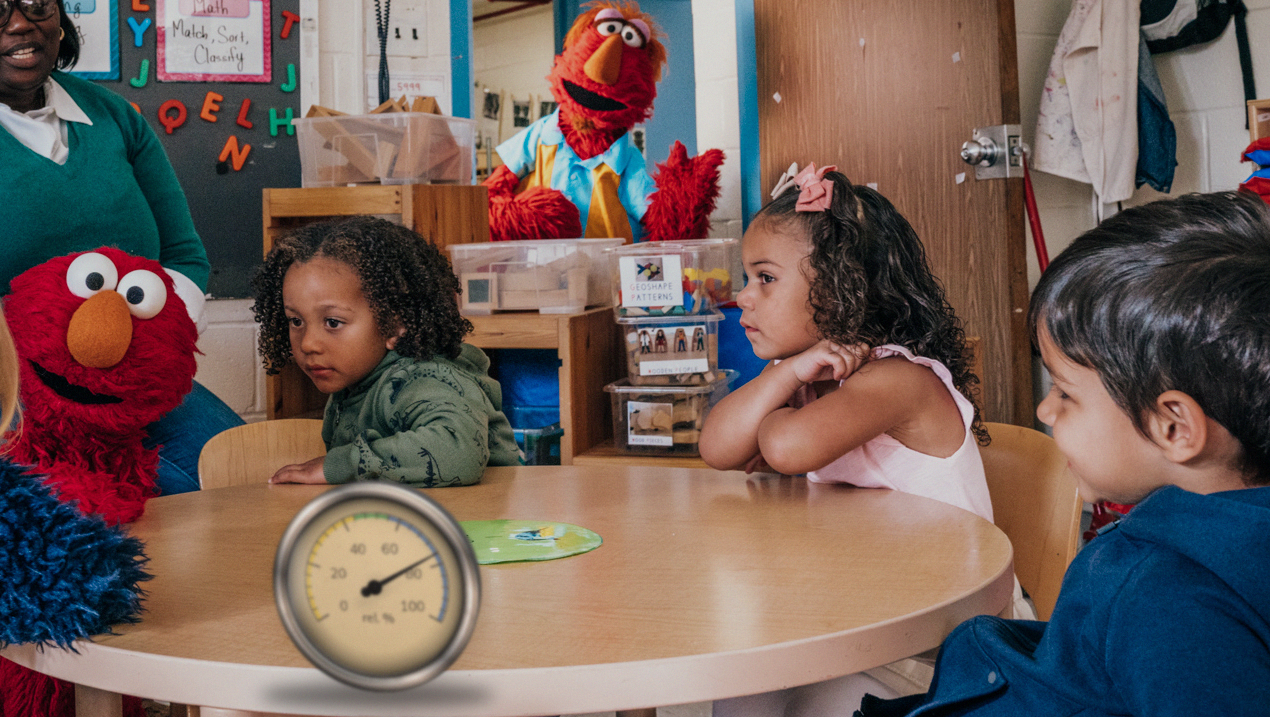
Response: 76; %
